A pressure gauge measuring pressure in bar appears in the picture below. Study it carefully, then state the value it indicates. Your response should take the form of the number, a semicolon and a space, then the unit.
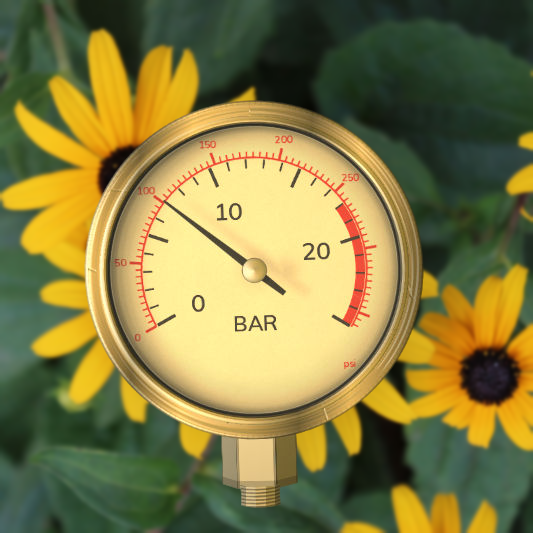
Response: 7; bar
